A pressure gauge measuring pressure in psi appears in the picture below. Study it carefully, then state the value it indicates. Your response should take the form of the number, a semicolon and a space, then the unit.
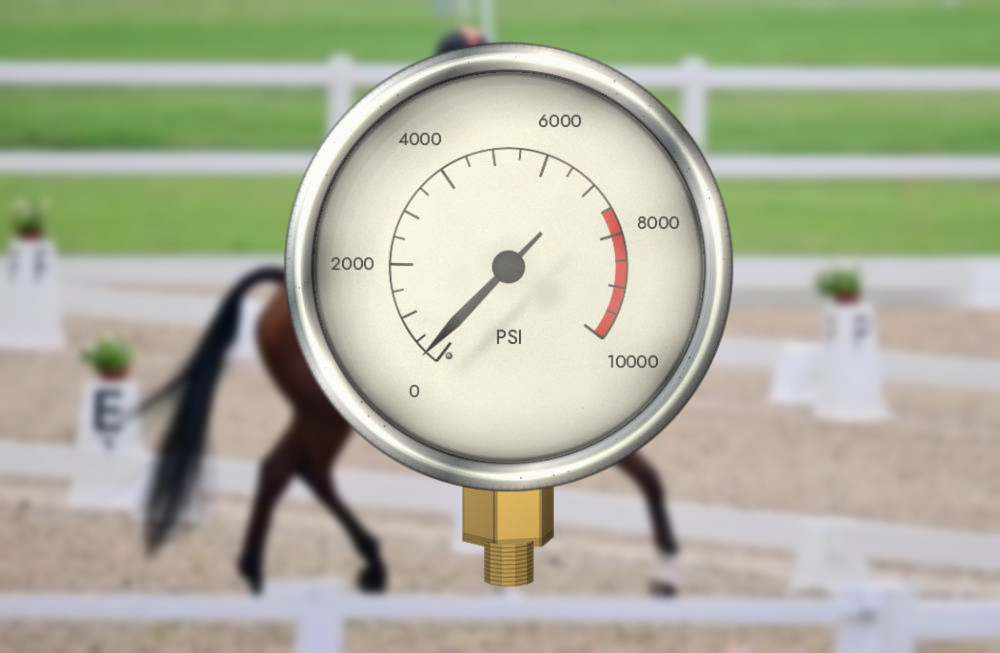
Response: 250; psi
